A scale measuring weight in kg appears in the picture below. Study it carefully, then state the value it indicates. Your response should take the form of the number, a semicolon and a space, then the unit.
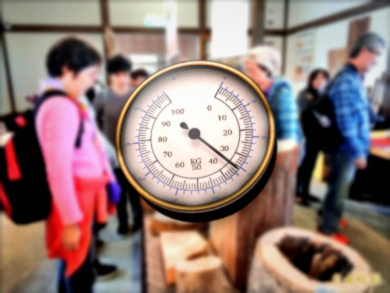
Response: 35; kg
